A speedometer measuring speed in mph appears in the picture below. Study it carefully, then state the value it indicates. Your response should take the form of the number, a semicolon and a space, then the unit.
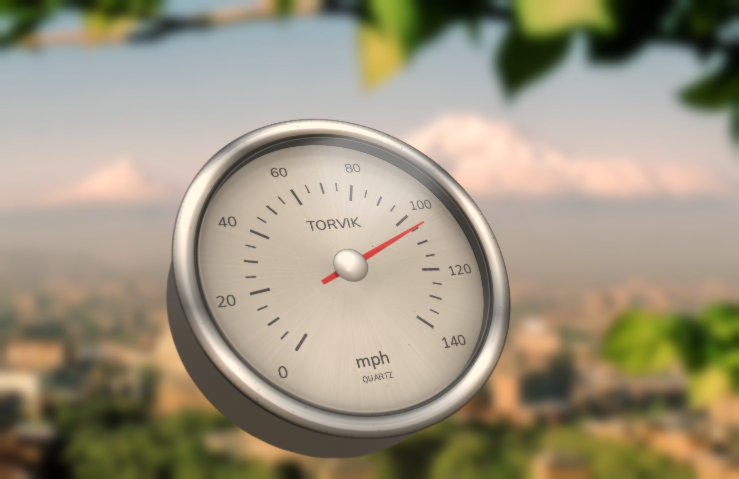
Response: 105; mph
